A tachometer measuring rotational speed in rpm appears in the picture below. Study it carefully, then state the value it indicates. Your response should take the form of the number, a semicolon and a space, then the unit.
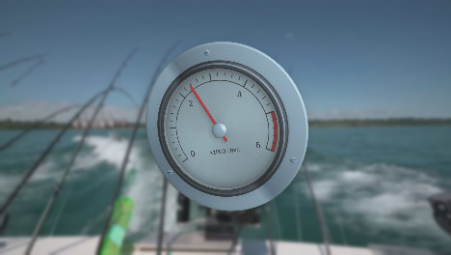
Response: 2400; rpm
